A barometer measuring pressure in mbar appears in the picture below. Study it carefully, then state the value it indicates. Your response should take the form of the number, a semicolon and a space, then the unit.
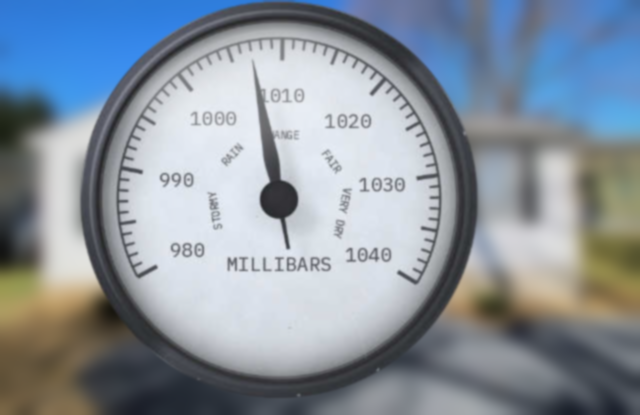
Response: 1007; mbar
